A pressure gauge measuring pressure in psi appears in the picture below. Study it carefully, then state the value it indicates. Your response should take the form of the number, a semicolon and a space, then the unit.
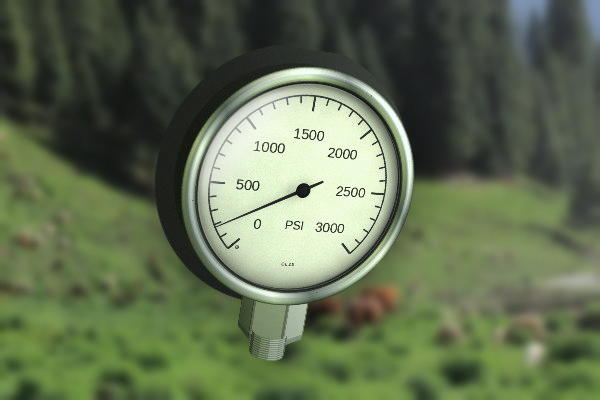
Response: 200; psi
